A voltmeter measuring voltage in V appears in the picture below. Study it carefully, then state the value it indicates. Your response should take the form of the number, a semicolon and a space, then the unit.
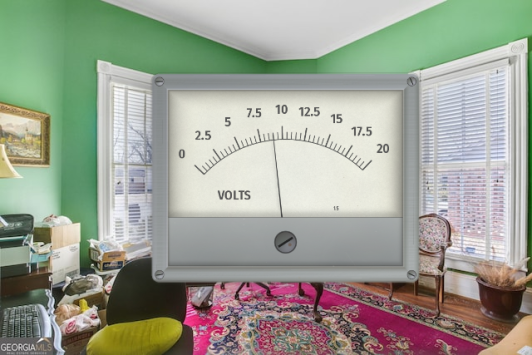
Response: 9; V
